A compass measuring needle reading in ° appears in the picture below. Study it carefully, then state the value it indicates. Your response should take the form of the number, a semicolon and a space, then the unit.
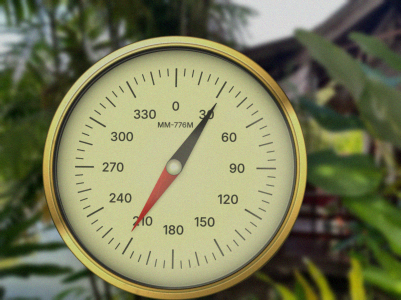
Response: 212.5; °
